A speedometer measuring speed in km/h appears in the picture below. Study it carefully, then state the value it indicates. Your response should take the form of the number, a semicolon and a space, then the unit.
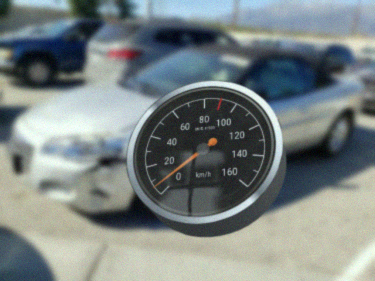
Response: 5; km/h
